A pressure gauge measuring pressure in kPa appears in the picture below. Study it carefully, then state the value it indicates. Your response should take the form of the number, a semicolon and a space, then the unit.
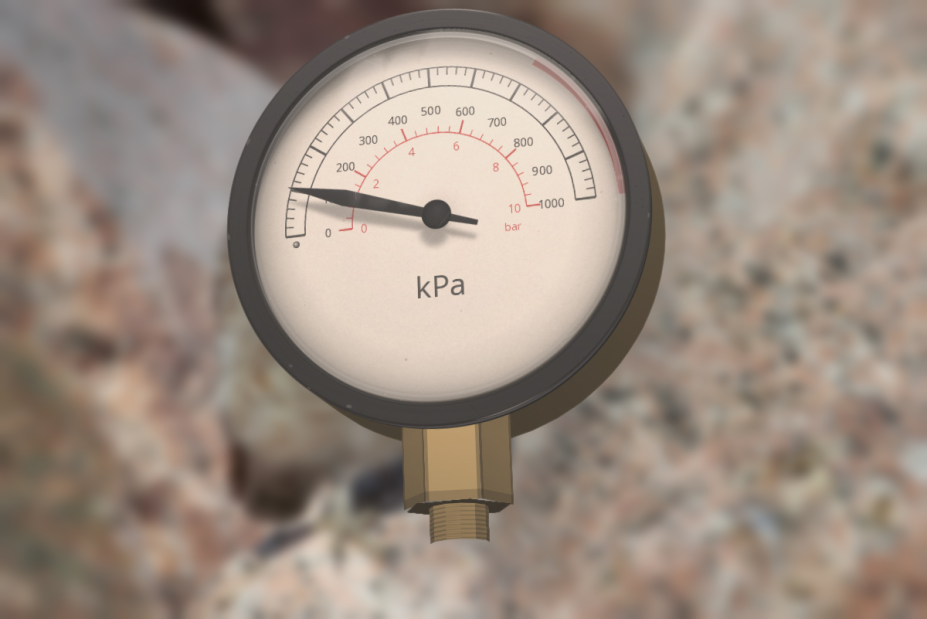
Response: 100; kPa
